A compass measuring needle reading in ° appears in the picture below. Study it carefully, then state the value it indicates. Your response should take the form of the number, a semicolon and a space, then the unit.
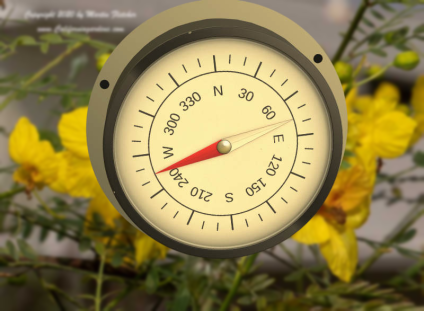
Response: 255; °
